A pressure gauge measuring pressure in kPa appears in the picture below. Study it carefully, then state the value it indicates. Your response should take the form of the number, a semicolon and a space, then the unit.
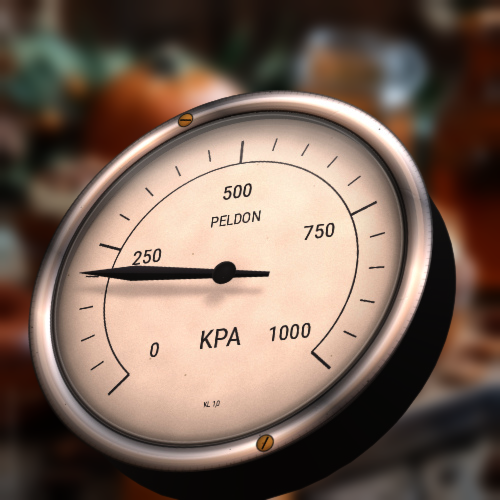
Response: 200; kPa
